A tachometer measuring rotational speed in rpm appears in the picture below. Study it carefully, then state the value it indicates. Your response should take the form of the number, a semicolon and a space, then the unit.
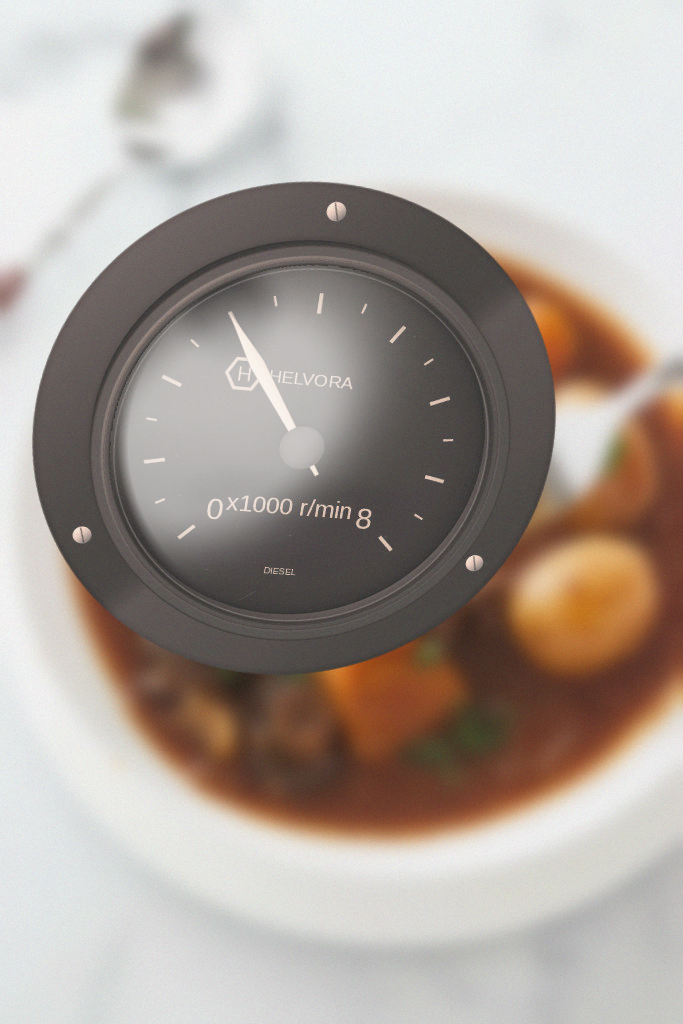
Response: 3000; rpm
